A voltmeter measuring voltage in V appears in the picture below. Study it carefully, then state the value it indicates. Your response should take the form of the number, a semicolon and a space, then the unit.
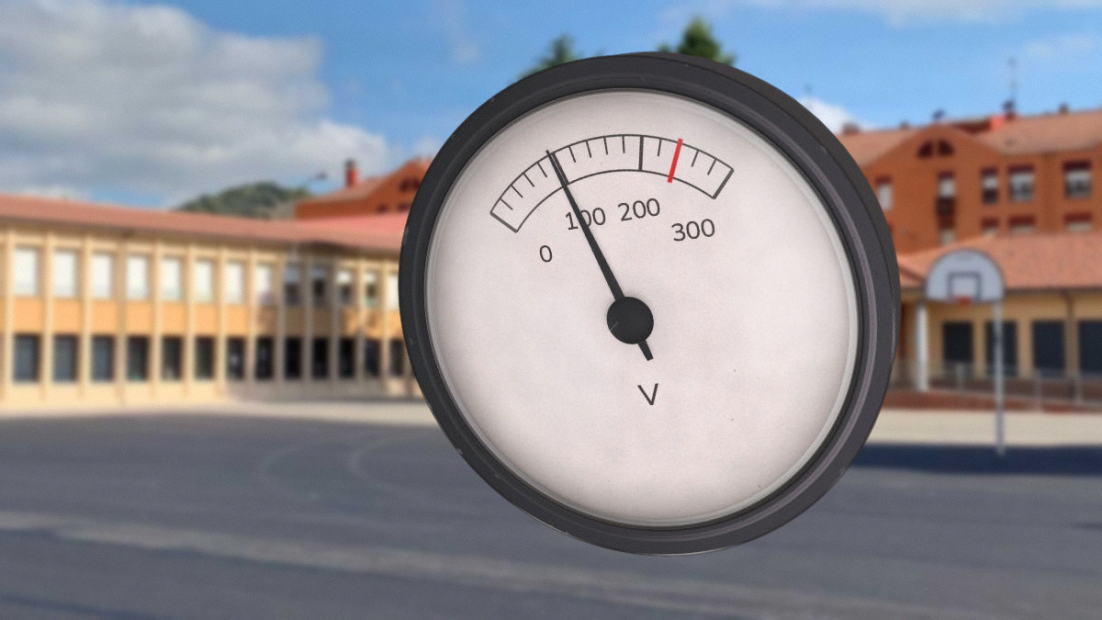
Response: 100; V
